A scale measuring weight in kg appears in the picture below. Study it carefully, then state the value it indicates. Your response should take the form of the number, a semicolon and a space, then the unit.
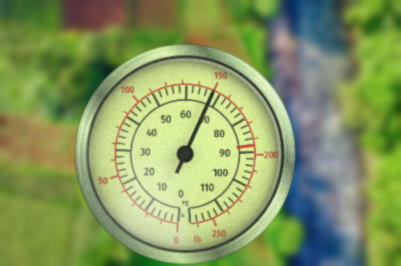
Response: 68; kg
